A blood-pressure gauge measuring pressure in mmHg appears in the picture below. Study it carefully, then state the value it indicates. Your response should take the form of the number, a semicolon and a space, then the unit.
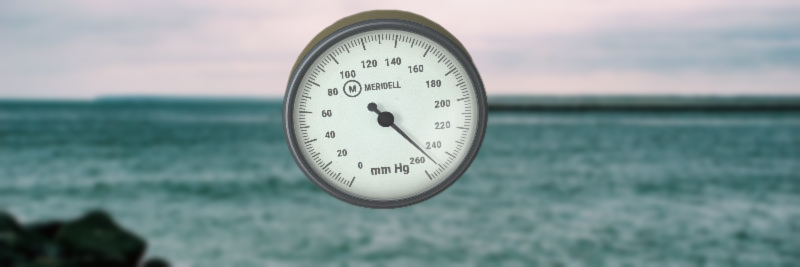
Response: 250; mmHg
